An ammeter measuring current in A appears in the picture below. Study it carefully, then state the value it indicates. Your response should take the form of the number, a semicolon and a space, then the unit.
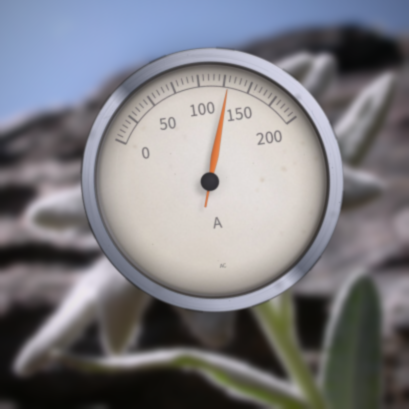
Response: 130; A
